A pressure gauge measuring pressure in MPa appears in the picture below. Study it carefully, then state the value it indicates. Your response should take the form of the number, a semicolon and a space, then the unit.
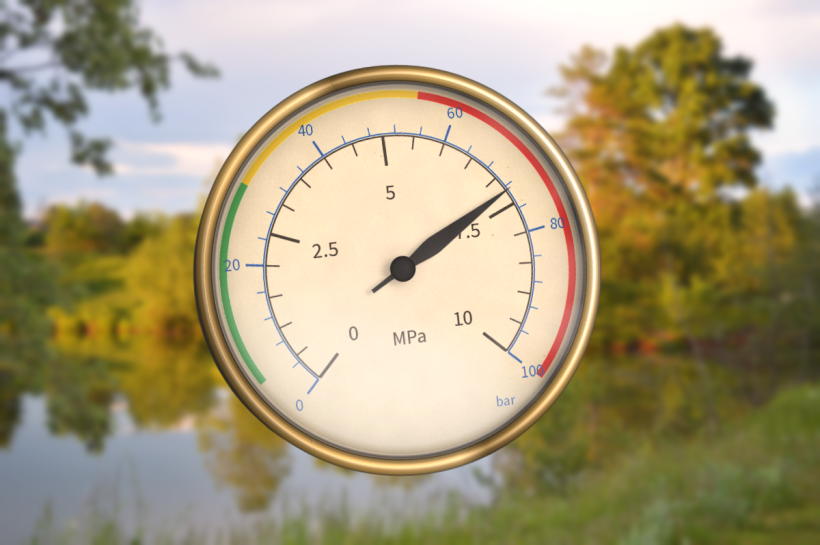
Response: 7.25; MPa
